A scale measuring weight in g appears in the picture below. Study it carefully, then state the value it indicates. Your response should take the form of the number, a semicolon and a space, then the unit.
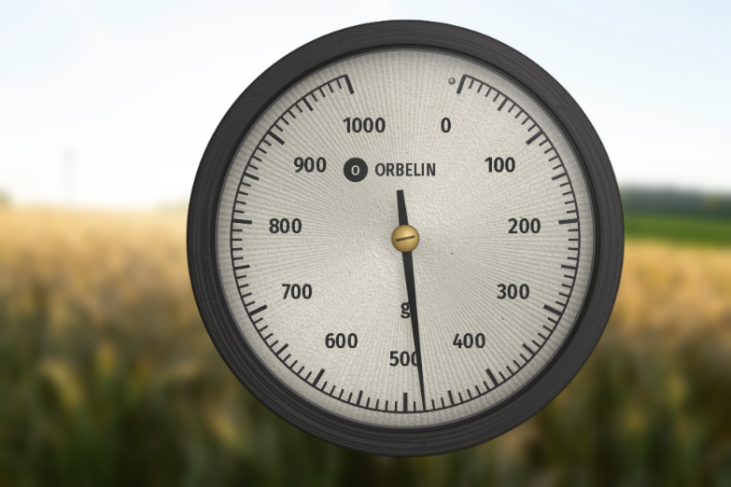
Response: 480; g
